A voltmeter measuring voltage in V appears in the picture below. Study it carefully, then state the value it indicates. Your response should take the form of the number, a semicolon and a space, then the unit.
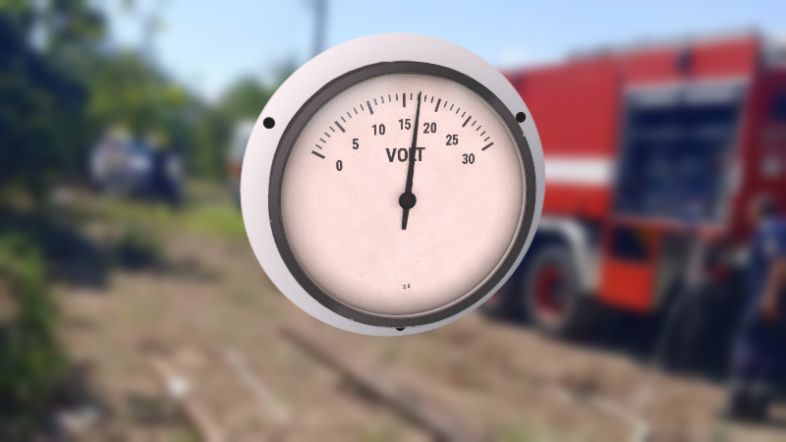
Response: 17; V
